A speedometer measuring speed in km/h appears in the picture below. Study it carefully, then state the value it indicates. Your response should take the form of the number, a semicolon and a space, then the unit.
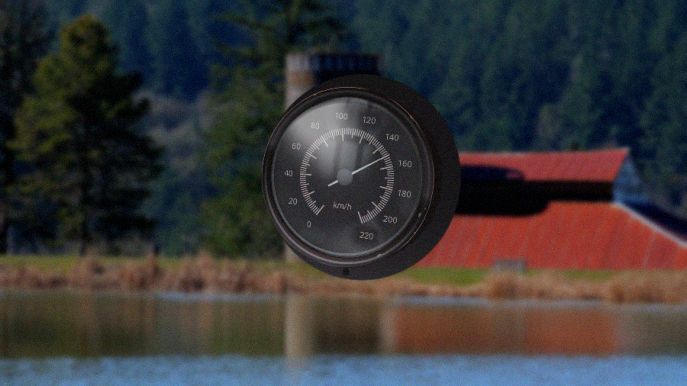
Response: 150; km/h
